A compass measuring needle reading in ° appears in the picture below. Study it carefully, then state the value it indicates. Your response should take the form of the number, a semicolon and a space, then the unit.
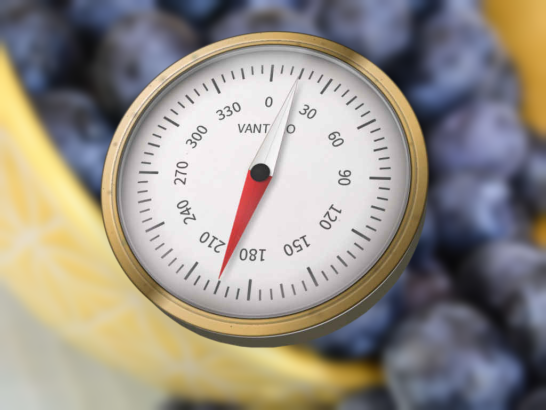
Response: 195; °
